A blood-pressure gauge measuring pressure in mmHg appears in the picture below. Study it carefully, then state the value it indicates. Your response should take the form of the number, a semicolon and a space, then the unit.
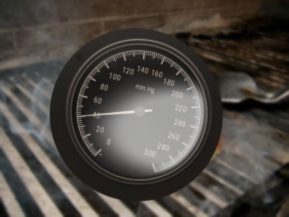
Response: 40; mmHg
